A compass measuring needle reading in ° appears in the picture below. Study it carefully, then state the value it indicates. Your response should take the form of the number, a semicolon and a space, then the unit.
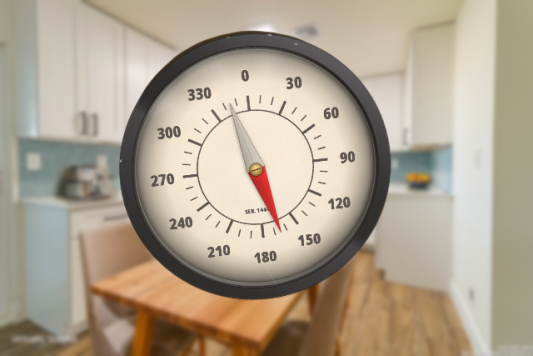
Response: 165; °
